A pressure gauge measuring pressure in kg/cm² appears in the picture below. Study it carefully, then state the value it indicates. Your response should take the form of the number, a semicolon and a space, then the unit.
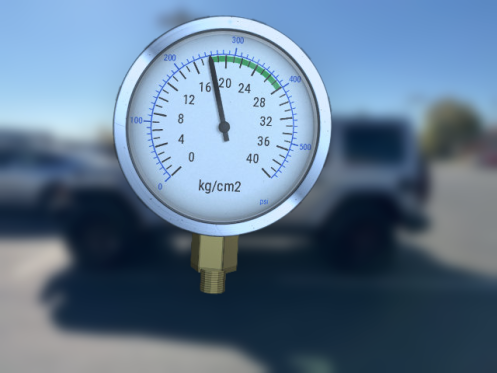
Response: 18; kg/cm²
